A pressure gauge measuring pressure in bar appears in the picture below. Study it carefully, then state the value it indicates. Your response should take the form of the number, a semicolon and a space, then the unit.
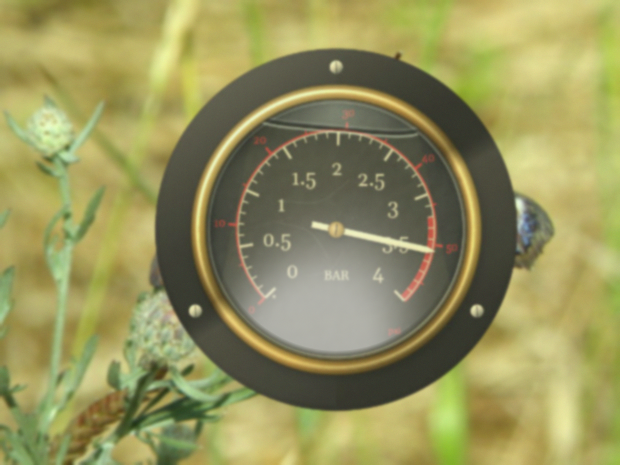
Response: 3.5; bar
